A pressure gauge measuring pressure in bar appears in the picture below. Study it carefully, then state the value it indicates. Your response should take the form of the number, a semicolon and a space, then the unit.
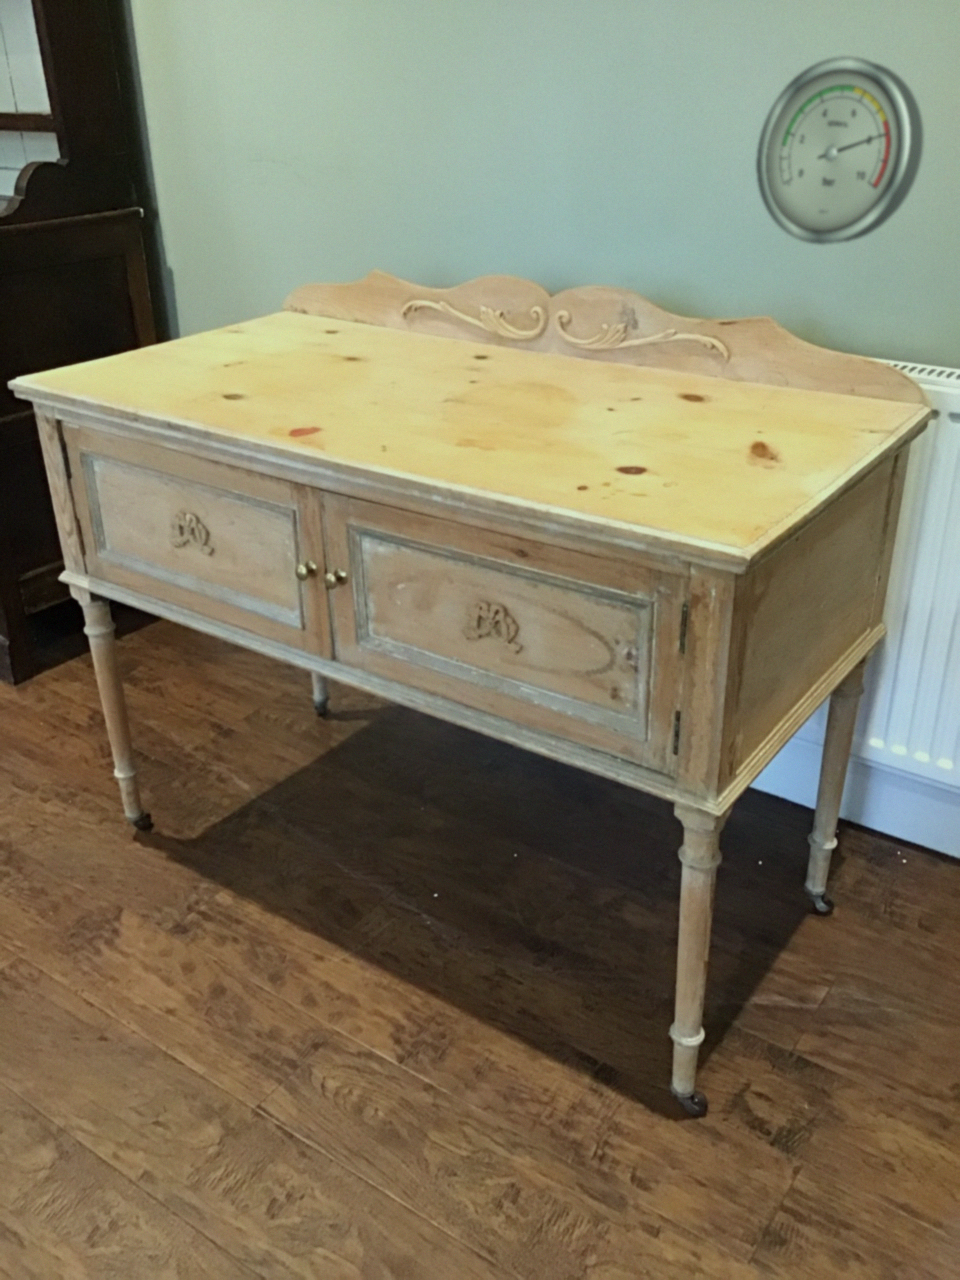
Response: 8; bar
